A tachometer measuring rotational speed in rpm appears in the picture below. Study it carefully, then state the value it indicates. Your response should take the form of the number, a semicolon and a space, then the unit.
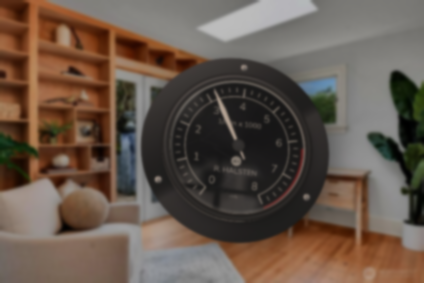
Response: 3200; rpm
